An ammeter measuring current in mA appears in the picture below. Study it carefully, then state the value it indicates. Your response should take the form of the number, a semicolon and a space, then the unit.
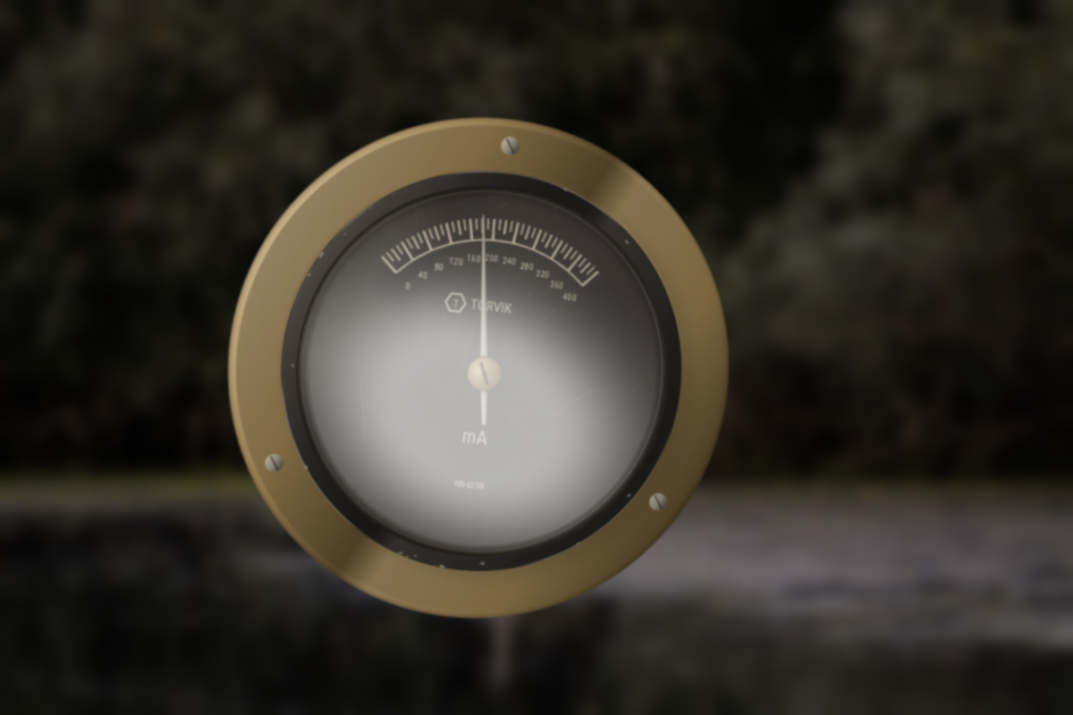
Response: 180; mA
